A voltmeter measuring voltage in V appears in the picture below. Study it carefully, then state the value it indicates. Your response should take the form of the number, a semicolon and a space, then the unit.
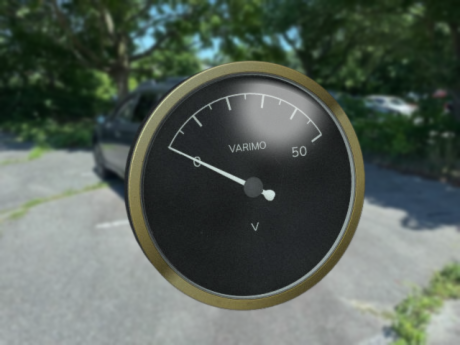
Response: 0; V
